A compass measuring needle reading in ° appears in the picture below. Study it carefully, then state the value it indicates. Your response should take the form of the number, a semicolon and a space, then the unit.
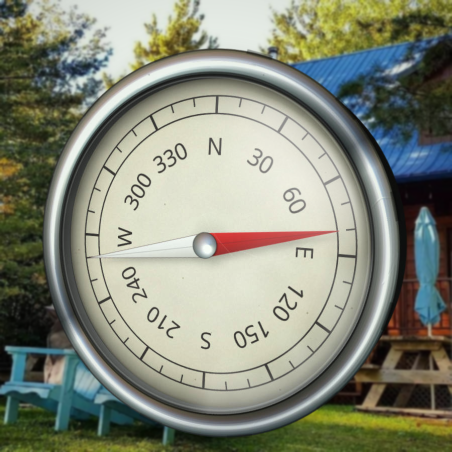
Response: 80; °
